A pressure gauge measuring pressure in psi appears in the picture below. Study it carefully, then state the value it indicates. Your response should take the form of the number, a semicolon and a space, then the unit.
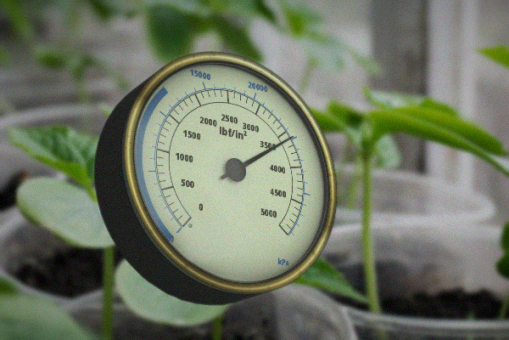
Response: 3600; psi
